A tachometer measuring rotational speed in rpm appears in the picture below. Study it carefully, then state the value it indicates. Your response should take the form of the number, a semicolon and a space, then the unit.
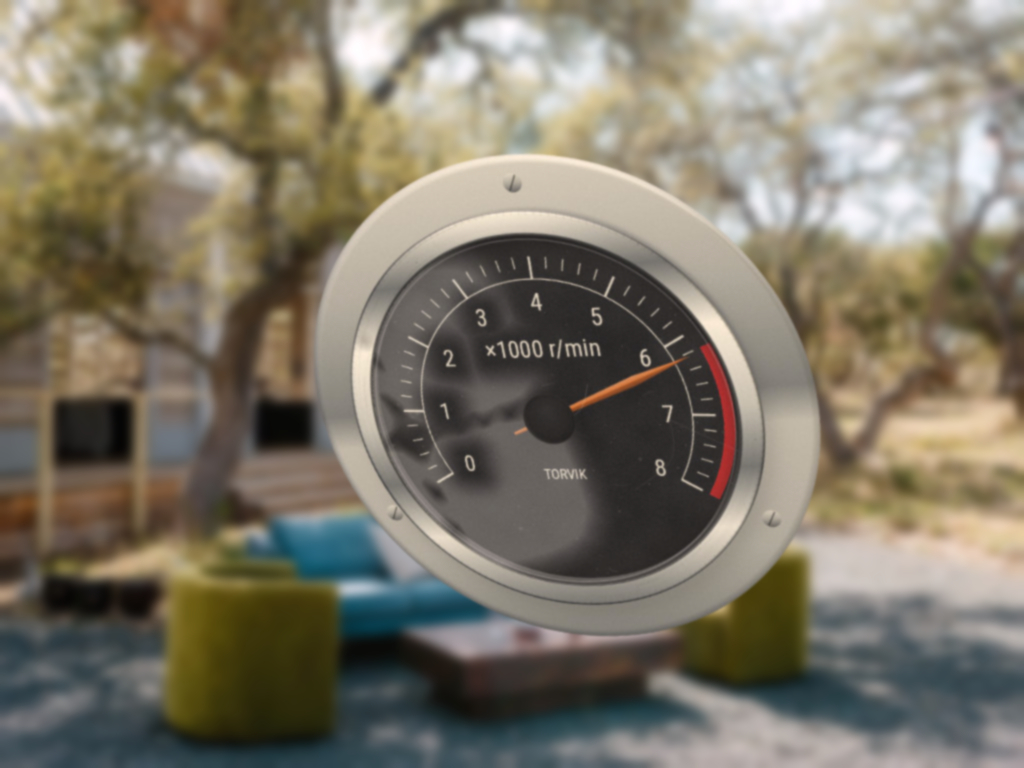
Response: 6200; rpm
